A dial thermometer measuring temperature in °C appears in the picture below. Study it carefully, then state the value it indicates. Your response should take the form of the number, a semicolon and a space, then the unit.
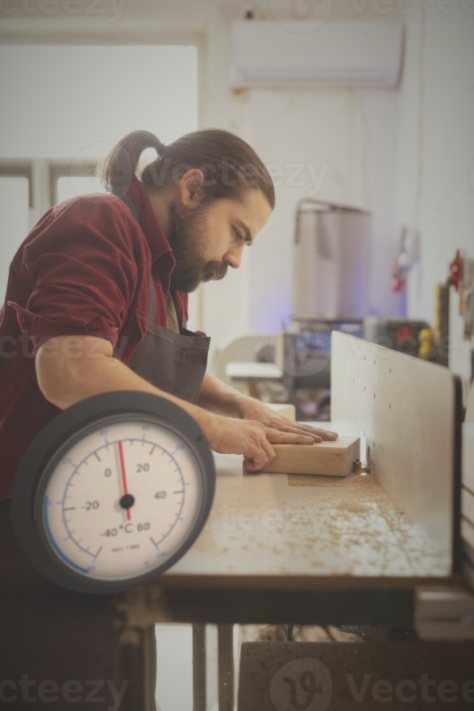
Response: 8; °C
